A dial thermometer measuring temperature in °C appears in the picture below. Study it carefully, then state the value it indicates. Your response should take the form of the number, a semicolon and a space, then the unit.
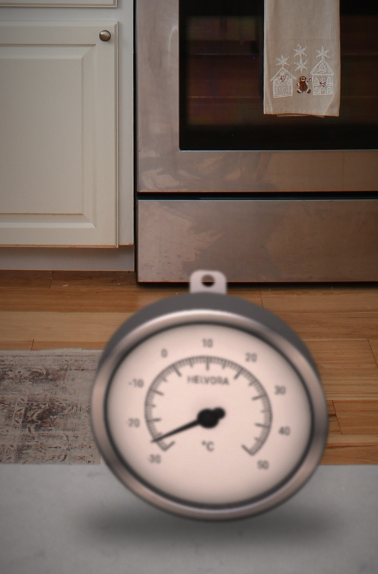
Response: -25; °C
